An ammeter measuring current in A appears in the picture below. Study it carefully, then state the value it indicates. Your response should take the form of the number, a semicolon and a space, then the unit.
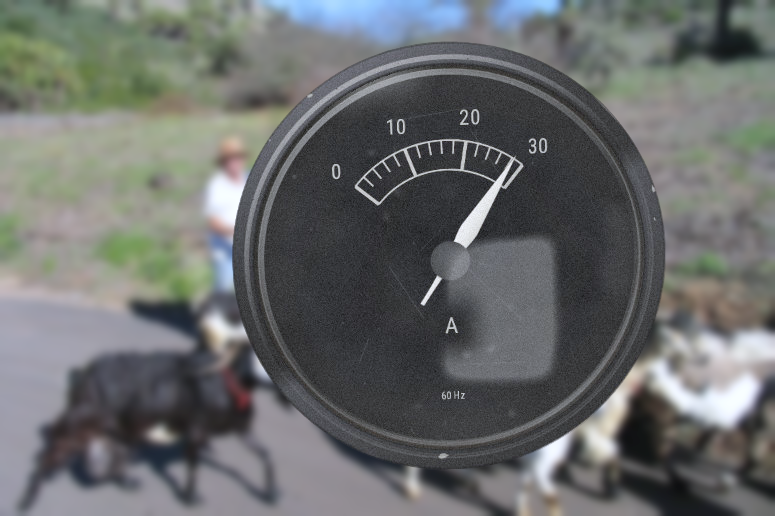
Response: 28; A
